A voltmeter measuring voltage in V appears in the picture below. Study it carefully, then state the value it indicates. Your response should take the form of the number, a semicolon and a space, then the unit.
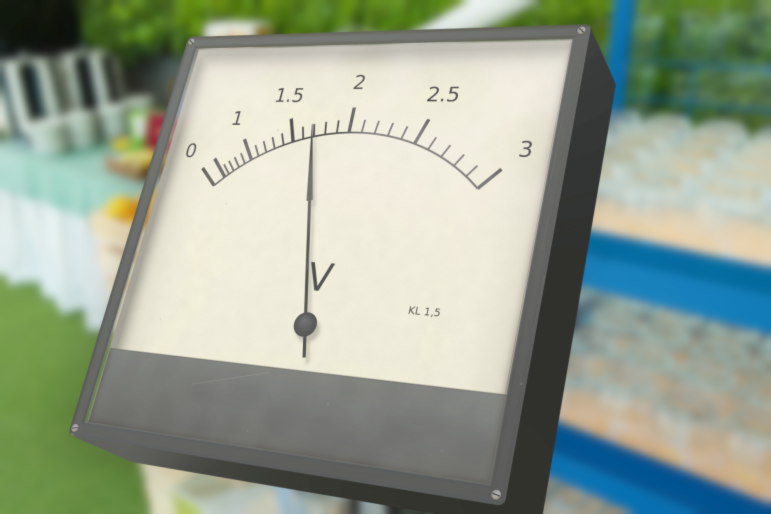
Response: 1.7; V
